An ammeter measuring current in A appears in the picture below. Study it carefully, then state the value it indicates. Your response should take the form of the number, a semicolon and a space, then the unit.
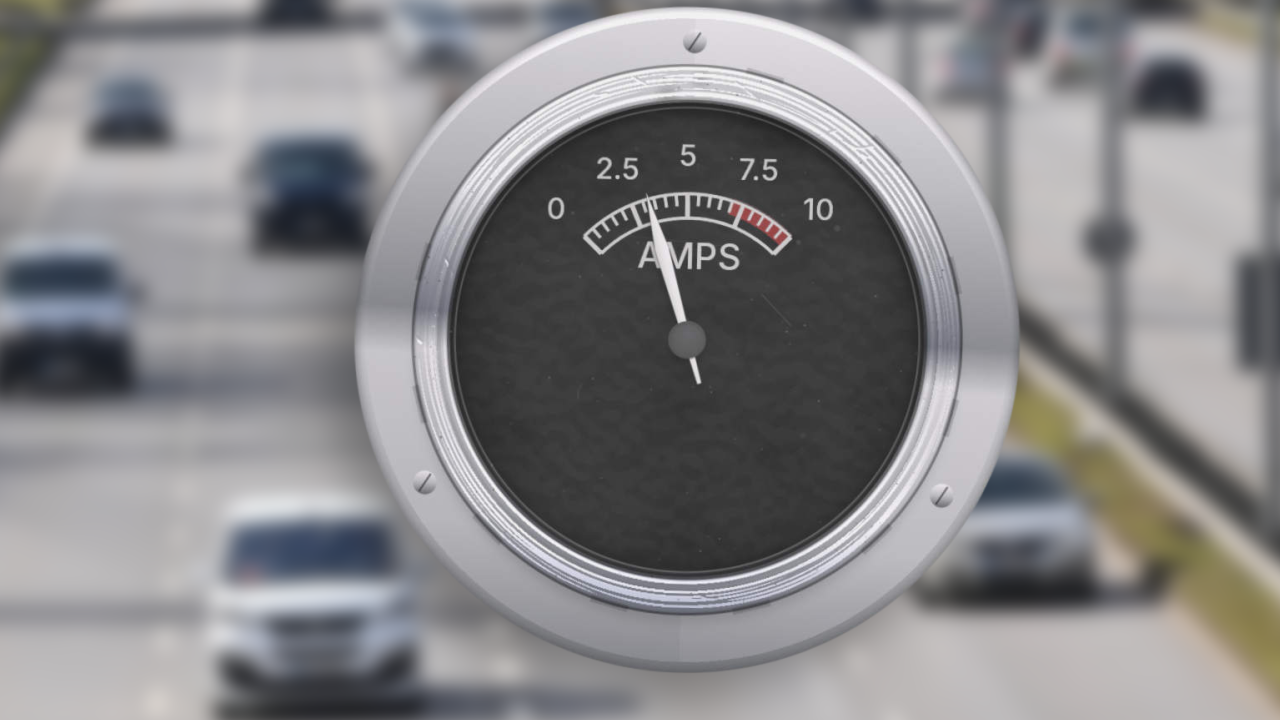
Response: 3.25; A
